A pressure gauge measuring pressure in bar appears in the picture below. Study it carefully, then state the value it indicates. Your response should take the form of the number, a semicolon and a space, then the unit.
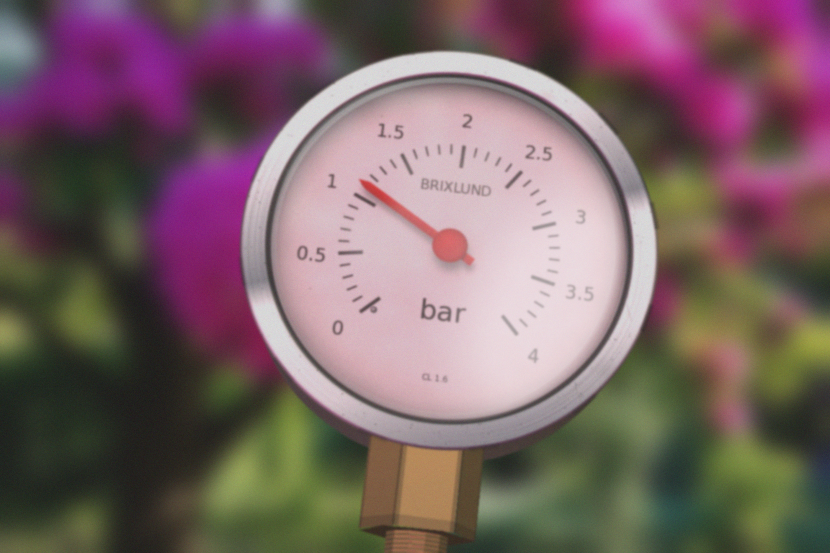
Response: 1.1; bar
